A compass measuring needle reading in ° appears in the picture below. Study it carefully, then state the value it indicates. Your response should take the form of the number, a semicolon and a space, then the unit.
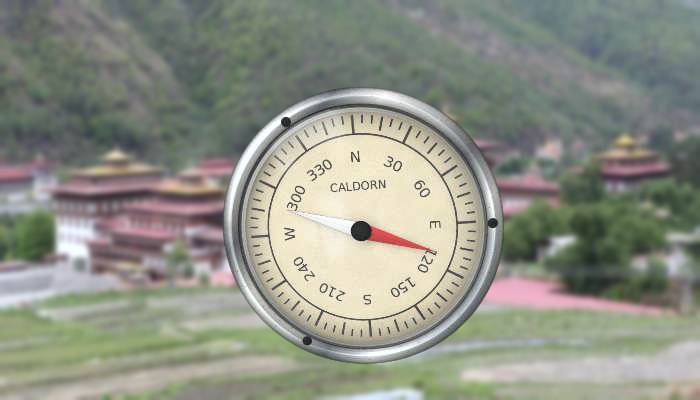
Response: 110; °
